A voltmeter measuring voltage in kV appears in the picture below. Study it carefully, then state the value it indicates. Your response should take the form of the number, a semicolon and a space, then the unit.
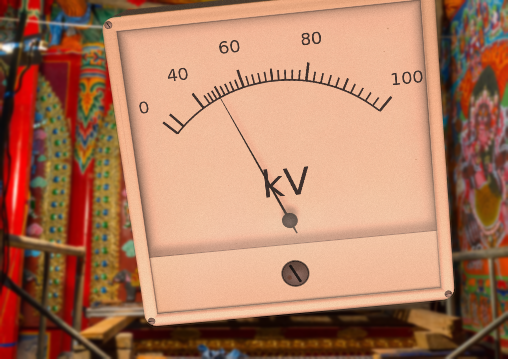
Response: 50; kV
